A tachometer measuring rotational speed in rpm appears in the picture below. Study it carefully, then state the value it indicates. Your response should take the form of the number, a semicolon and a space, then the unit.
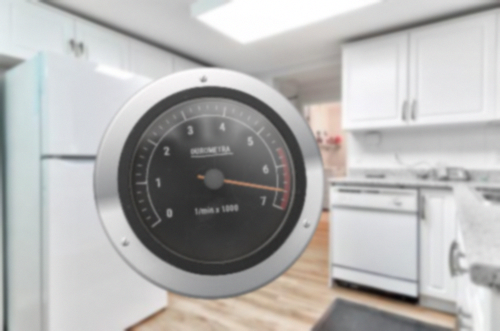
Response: 6600; rpm
